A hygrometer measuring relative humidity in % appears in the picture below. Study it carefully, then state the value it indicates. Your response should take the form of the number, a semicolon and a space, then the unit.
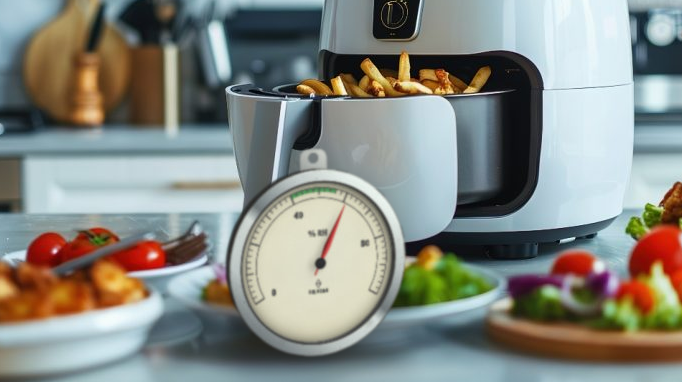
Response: 60; %
